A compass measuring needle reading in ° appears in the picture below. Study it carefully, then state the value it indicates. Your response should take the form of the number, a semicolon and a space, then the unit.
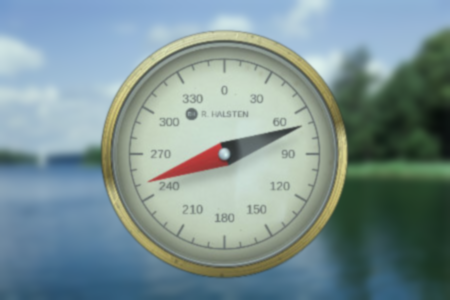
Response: 250; °
